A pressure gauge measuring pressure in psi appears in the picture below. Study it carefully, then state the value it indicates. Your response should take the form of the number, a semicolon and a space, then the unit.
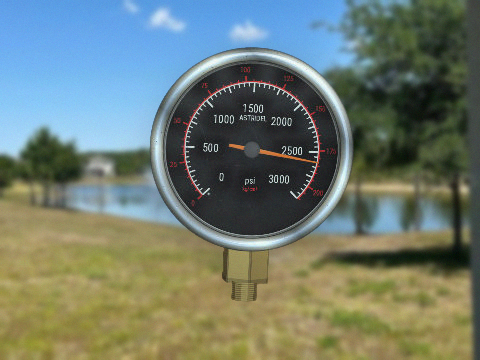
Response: 2600; psi
